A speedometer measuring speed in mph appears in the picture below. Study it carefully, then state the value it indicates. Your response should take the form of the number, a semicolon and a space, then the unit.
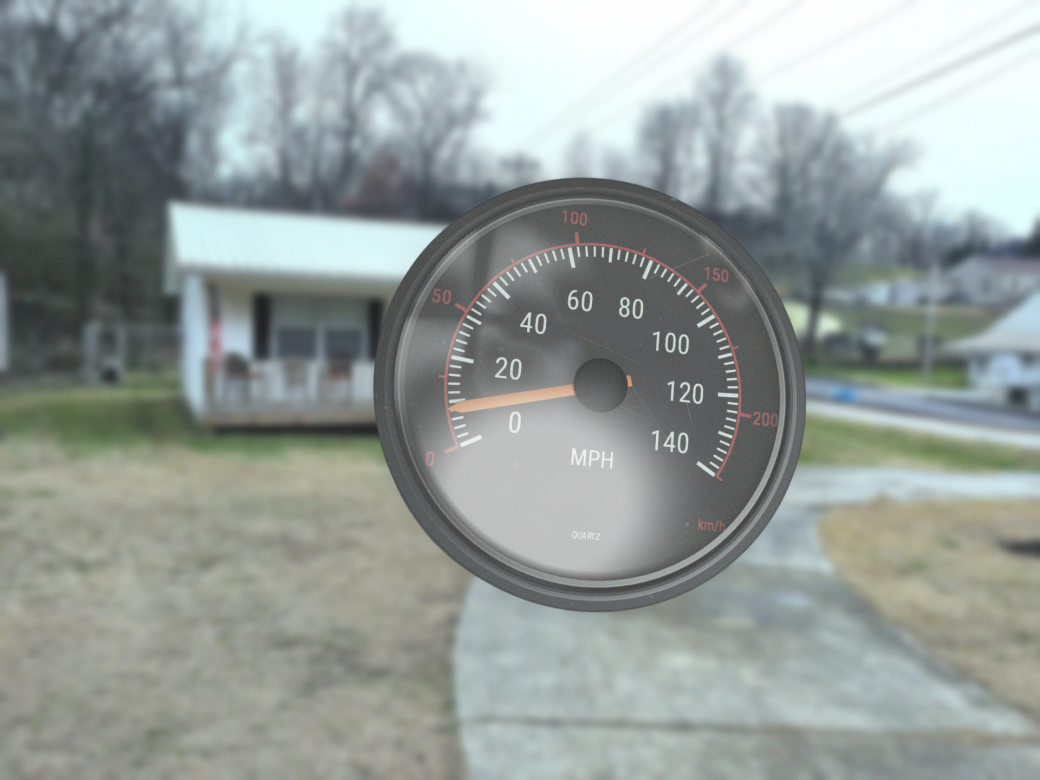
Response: 8; mph
